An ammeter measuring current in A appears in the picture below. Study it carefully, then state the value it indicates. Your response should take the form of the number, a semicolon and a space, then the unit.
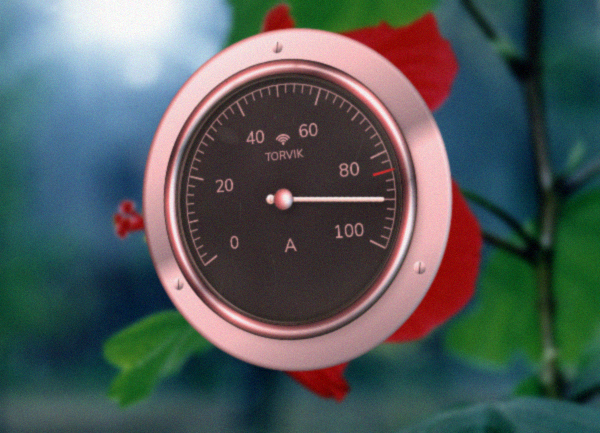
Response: 90; A
